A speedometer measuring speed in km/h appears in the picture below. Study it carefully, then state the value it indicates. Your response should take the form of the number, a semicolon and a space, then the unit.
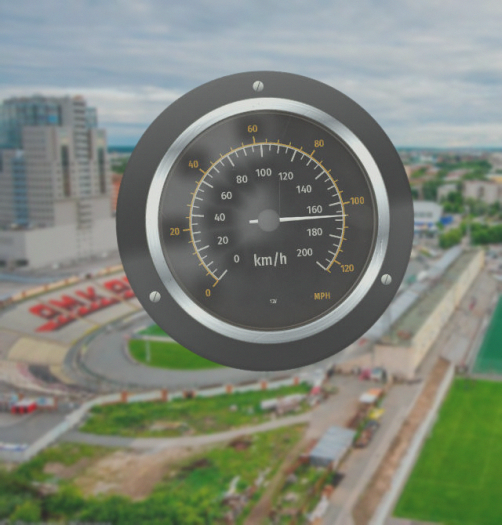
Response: 167.5; km/h
